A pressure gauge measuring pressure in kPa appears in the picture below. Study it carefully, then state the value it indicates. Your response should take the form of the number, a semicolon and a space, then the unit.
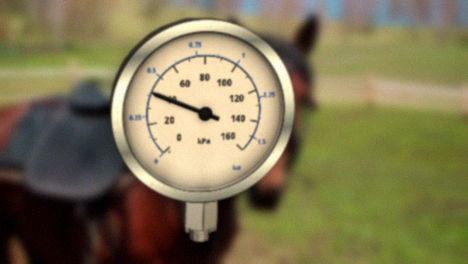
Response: 40; kPa
